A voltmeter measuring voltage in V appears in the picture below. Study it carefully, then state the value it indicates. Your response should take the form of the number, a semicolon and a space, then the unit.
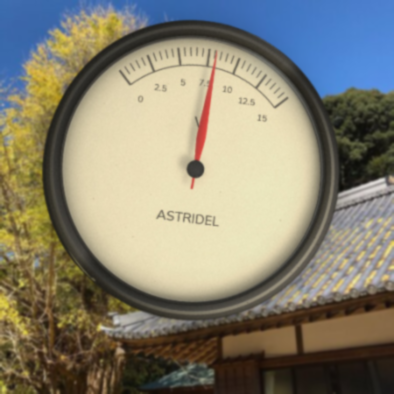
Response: 8; V
